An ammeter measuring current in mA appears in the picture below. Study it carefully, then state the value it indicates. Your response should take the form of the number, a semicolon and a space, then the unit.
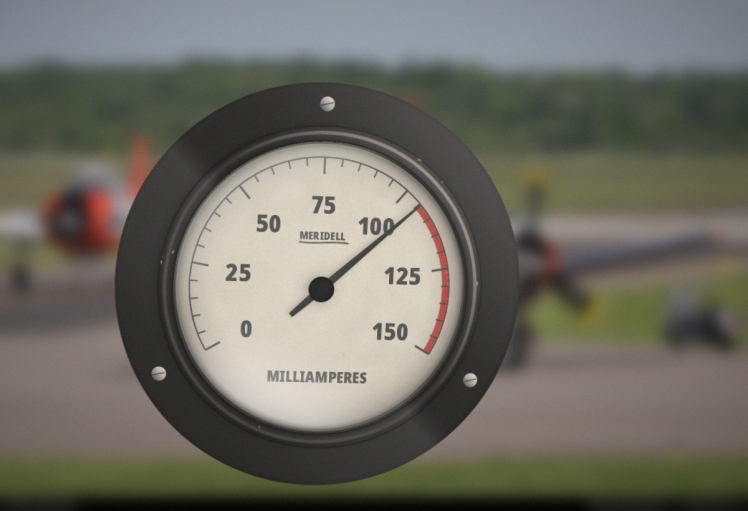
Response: 105; mA
